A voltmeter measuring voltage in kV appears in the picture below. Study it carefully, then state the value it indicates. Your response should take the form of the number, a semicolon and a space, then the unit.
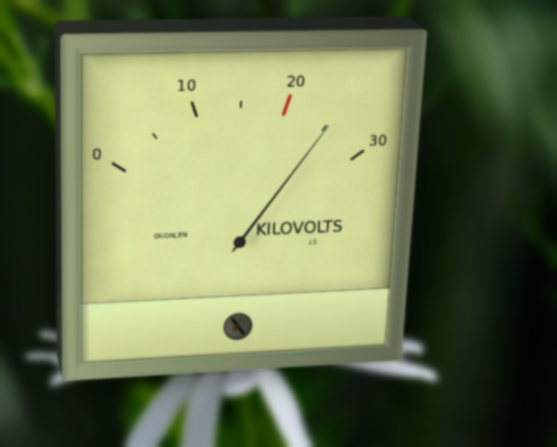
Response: 25; kV
